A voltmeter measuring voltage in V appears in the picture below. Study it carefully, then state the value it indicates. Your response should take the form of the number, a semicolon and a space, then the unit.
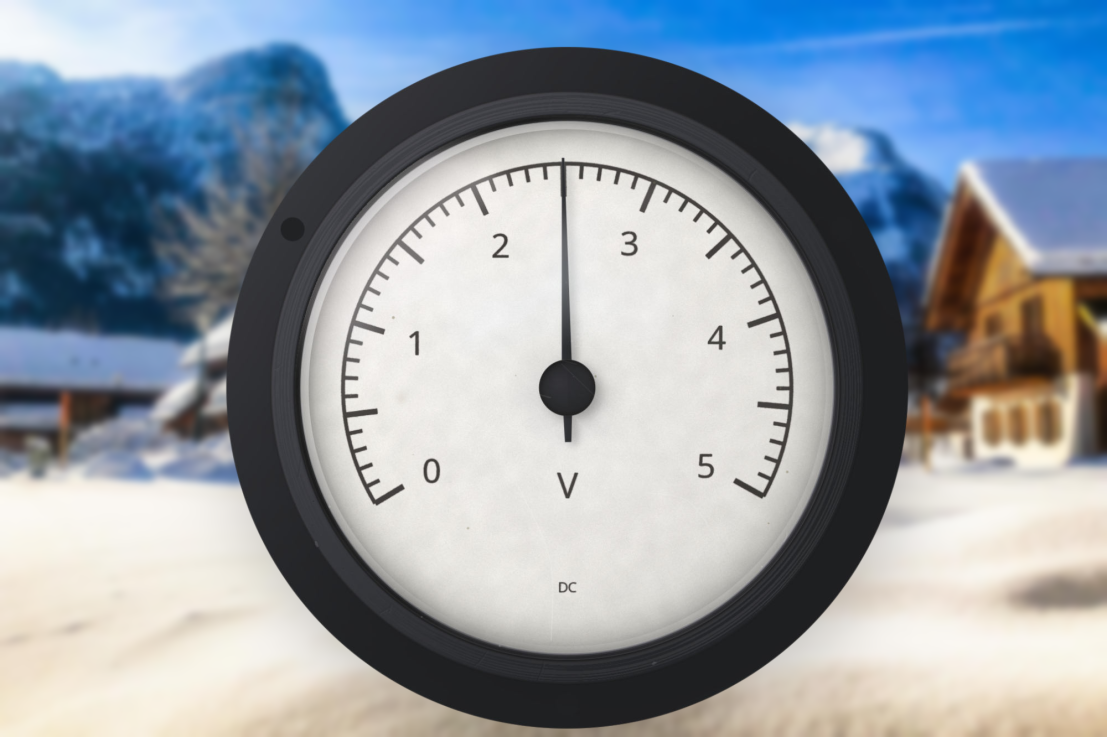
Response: 2.5; V
